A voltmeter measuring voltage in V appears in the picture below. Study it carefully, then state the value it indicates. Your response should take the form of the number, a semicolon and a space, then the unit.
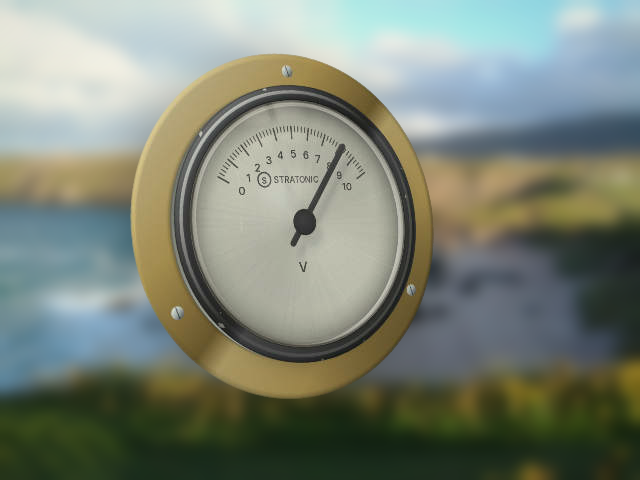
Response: 8; V
